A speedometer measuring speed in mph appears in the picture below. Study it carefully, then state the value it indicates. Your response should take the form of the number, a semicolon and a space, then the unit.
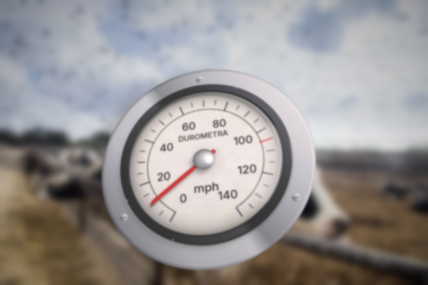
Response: 10; mph
